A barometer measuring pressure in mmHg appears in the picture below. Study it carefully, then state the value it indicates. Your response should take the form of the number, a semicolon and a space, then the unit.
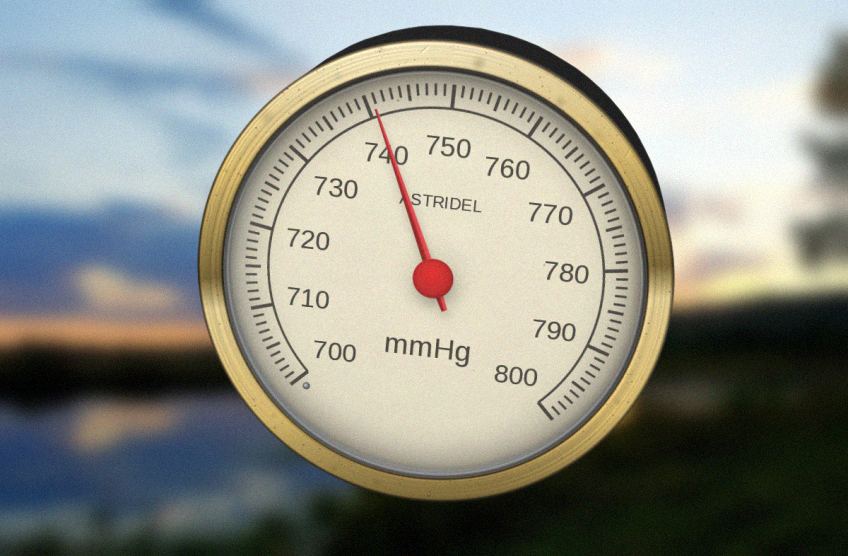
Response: 741; mmHg
